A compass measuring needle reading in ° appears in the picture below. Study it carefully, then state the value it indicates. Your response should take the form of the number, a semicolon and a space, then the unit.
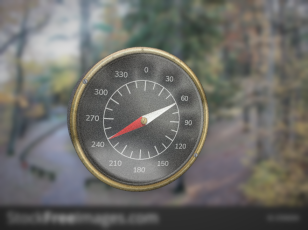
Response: 240; °
